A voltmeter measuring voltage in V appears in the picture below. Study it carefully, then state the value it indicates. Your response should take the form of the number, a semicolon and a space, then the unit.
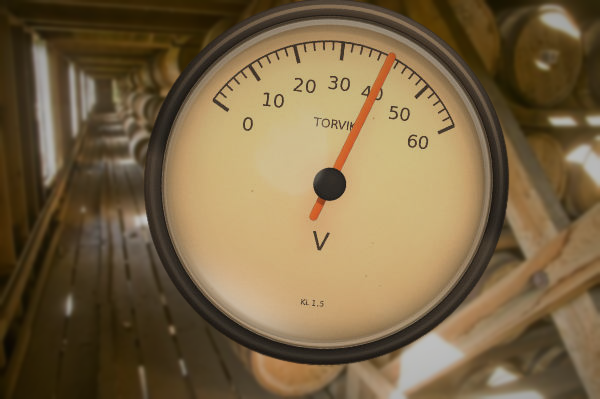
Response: 40; V
